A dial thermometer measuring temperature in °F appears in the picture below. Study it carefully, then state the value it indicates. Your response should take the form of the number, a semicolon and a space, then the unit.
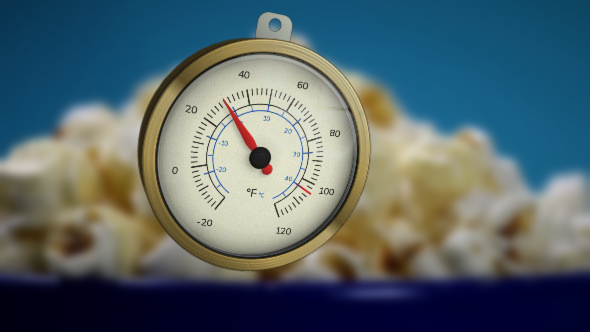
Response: 30; °F
